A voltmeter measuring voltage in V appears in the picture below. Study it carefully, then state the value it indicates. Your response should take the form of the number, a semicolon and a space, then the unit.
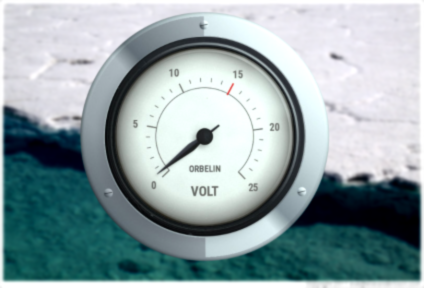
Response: 0.5; V
